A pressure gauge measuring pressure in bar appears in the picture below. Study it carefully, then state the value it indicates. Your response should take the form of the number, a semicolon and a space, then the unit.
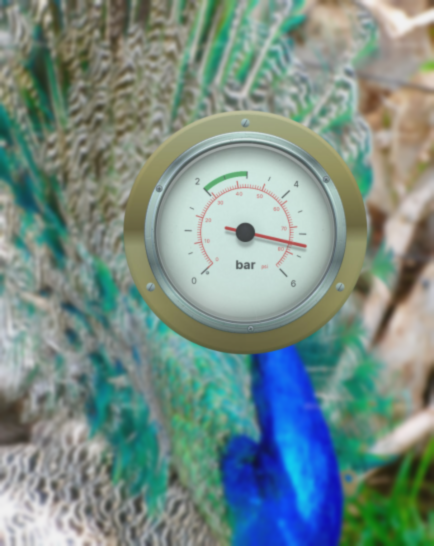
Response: 5.25; bar
